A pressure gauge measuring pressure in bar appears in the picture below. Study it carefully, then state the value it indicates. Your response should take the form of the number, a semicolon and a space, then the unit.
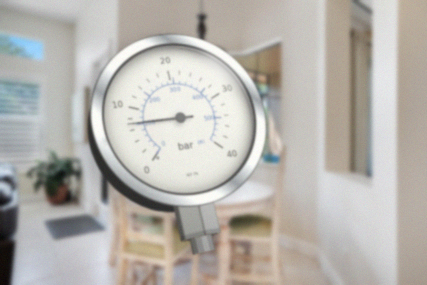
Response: 7; bar
